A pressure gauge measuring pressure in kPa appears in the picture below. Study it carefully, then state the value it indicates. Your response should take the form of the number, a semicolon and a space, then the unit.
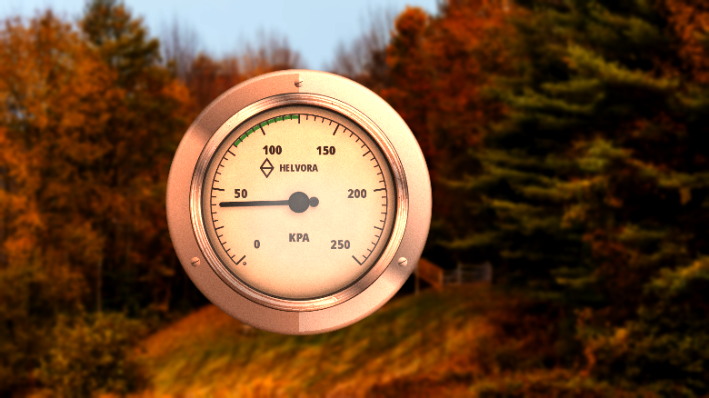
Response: 40; kPa
